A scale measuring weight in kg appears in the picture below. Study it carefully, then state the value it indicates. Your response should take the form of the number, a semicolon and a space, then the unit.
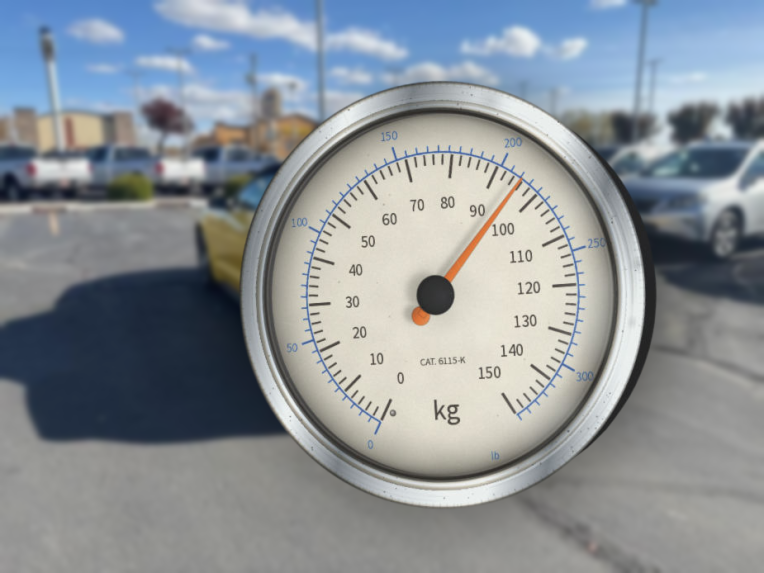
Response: 96; kg
